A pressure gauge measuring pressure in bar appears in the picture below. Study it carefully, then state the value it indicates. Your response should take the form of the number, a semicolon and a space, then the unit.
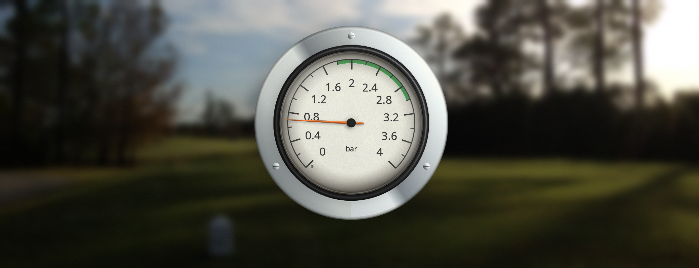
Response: 0.7; bar
